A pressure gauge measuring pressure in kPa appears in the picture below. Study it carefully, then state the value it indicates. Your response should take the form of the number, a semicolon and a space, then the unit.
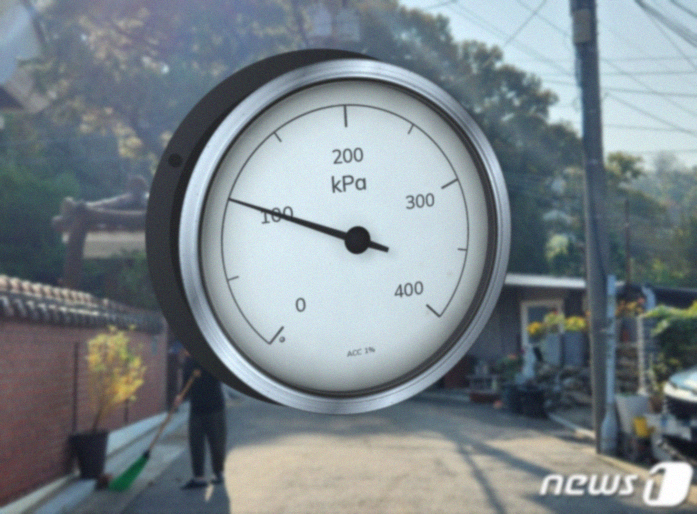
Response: 100; kPa
